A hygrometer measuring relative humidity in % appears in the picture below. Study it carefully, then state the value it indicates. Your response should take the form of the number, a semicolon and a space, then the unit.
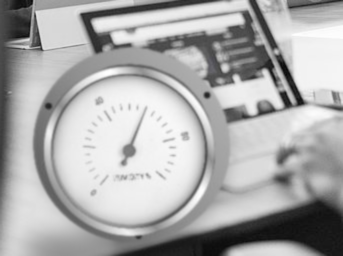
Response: 60; %
